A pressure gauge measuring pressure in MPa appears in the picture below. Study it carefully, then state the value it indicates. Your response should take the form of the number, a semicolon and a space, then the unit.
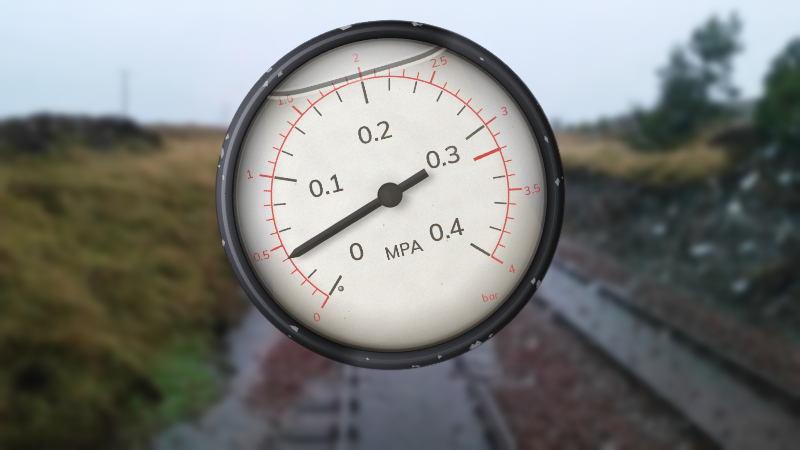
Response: 0.04; MPa
